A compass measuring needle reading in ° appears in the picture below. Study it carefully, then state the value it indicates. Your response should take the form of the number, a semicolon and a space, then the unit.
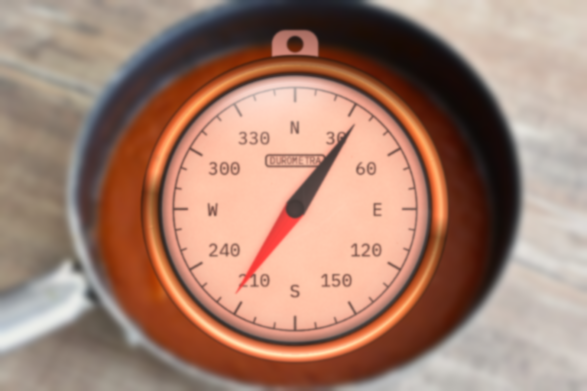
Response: 215; °
